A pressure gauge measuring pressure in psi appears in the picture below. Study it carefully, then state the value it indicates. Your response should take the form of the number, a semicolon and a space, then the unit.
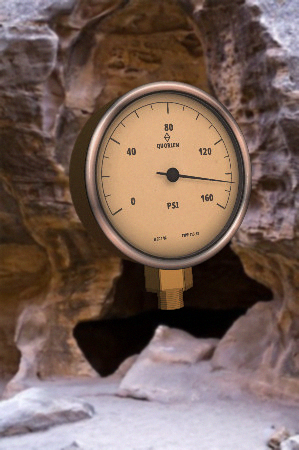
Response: 145; psi
